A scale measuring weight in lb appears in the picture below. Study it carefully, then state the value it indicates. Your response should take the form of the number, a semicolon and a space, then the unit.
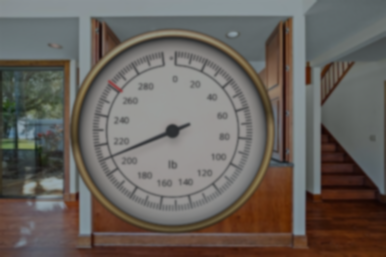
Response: 210; lb
